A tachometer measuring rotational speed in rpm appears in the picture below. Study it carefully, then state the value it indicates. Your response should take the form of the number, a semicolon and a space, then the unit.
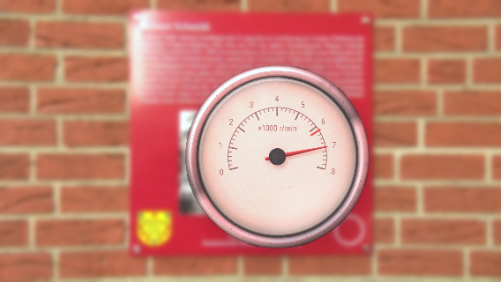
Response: 7000; rpm
